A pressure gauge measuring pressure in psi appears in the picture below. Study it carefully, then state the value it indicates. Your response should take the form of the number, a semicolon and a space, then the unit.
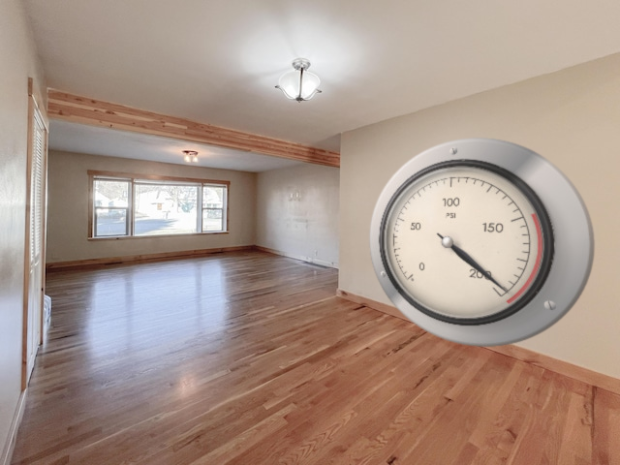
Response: 195; psi
